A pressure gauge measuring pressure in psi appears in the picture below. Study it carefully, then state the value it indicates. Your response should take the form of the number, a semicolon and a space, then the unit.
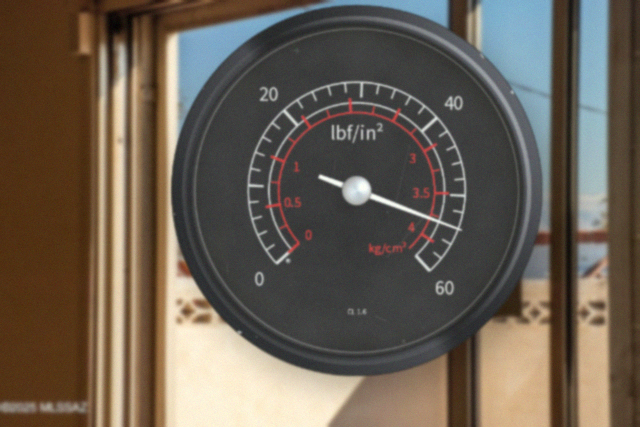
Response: 54; psi
